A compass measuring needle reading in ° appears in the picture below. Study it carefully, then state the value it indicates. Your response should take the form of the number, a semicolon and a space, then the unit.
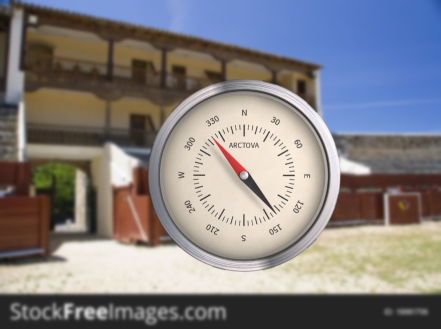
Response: 320; °
